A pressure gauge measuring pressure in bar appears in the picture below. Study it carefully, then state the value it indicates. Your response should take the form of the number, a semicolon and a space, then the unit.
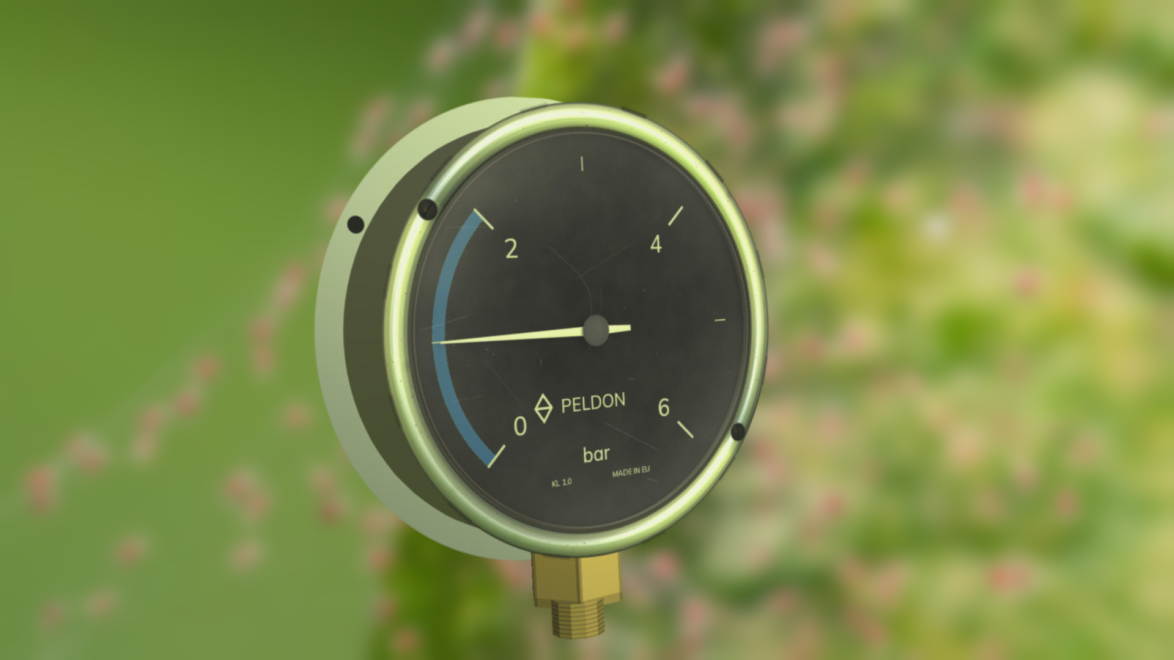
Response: 1; bar
